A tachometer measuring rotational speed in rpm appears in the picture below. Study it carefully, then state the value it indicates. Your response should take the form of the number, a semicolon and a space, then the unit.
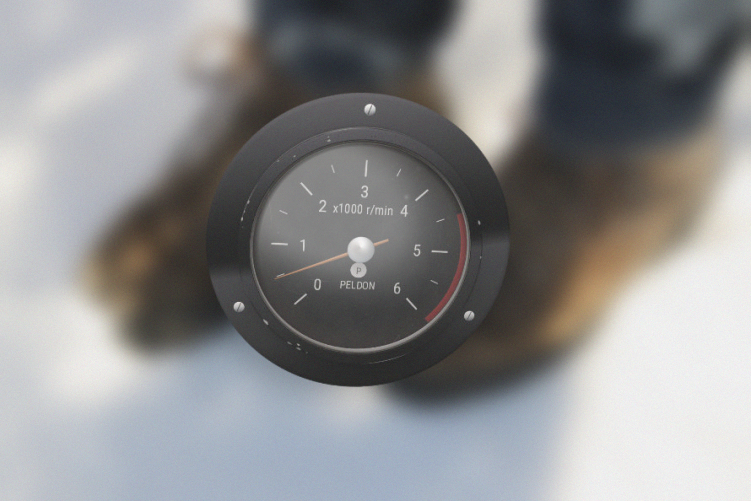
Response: 500; rpm
